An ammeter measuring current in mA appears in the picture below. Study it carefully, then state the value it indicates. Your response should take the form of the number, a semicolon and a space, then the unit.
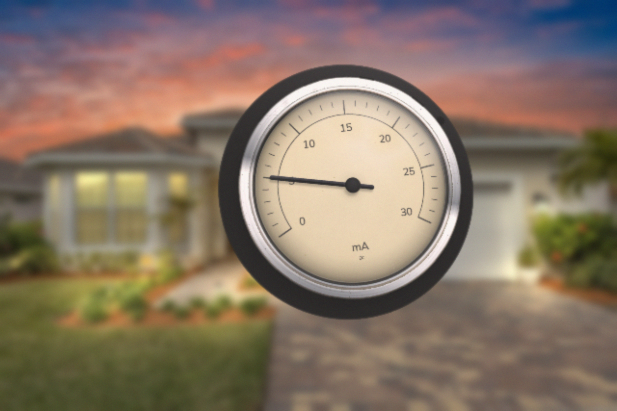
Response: 5; mA
